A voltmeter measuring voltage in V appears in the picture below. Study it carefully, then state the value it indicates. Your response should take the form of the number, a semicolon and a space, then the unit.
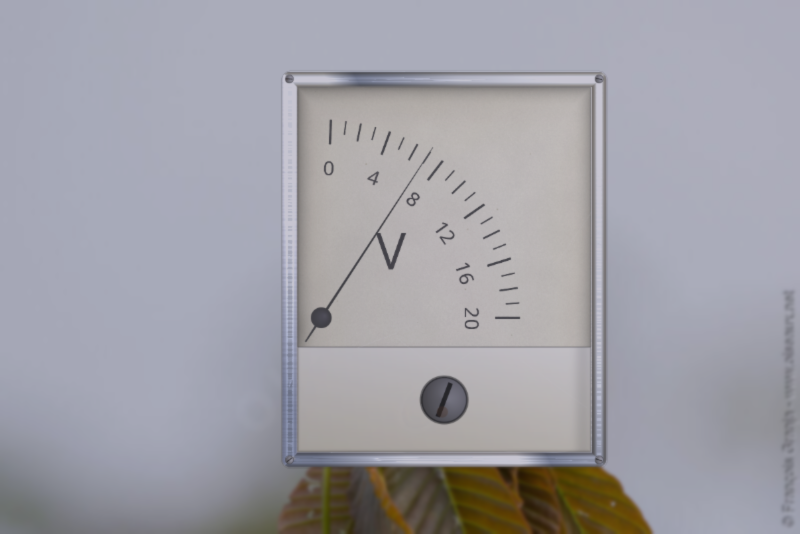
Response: 7; V
